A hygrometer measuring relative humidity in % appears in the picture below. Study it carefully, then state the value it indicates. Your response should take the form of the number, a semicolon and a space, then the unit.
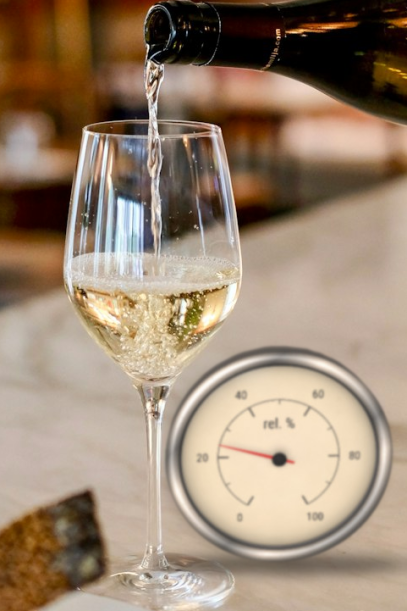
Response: 25; %
